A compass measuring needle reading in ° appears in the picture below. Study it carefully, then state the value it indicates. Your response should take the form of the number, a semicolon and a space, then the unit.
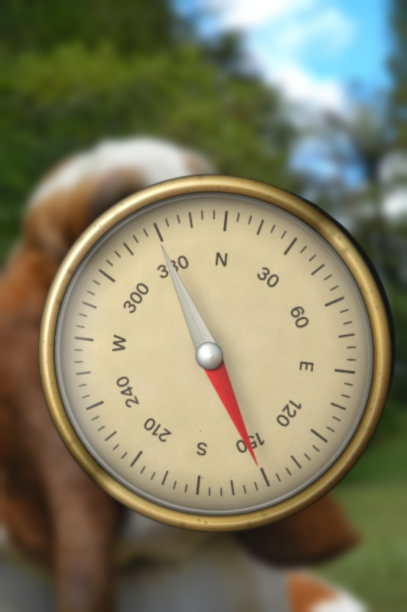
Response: 150; °
